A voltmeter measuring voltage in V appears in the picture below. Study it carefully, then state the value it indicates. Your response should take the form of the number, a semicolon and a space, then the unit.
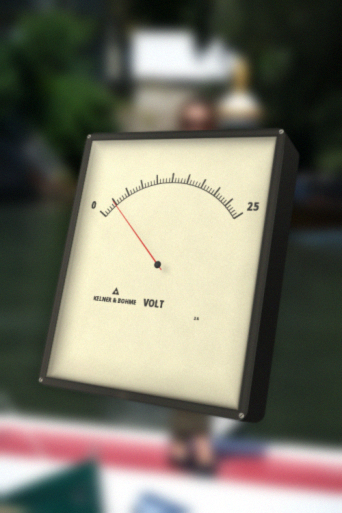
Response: 2.5; V
